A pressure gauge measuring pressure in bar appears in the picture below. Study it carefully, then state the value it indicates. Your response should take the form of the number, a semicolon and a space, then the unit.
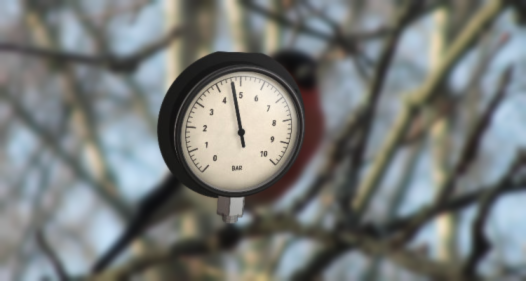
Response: 4.6; bar
